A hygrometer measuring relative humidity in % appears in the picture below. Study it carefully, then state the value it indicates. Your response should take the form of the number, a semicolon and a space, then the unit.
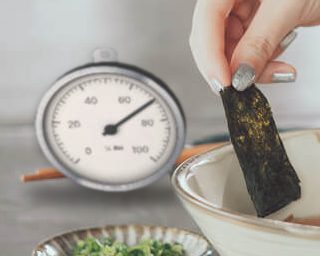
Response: 70; %
